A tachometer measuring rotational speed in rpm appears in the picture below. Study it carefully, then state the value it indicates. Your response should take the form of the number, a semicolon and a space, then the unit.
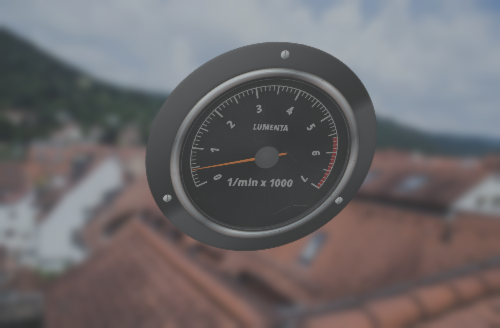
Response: 500; rpm
